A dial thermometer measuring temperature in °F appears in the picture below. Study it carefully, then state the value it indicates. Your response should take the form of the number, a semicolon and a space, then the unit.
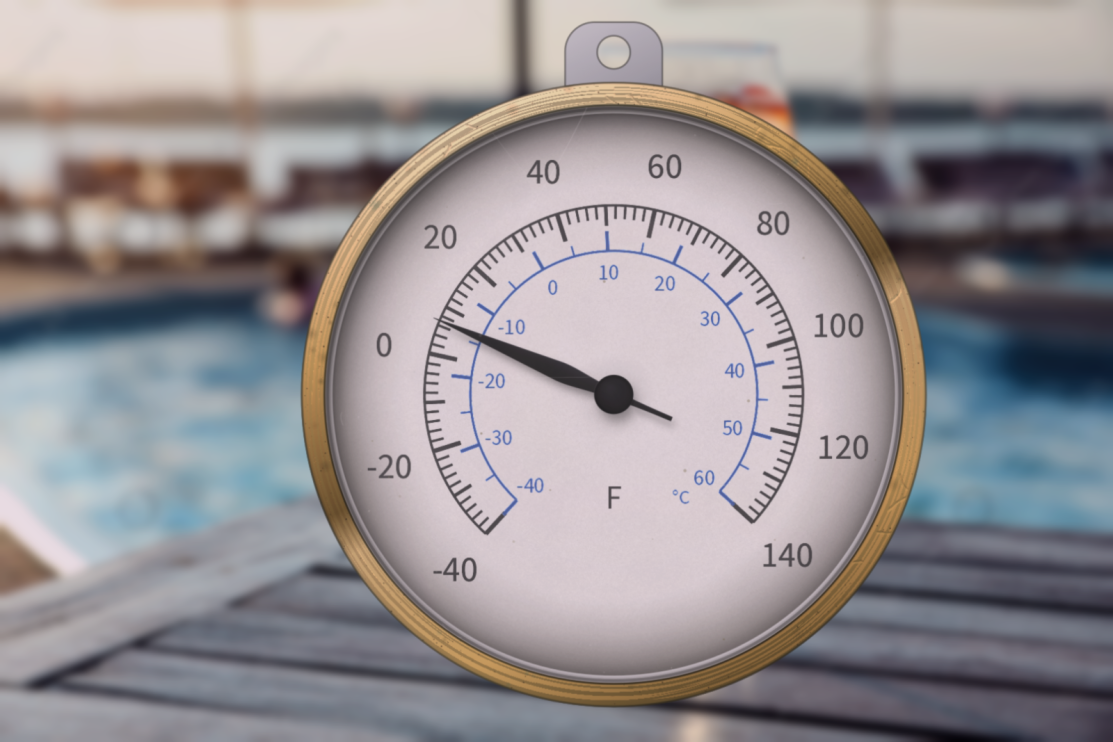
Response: 7; °F
